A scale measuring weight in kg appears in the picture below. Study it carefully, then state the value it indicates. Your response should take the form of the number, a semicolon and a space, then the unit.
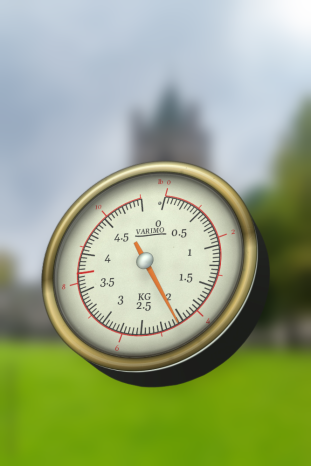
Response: 2.05; kg
